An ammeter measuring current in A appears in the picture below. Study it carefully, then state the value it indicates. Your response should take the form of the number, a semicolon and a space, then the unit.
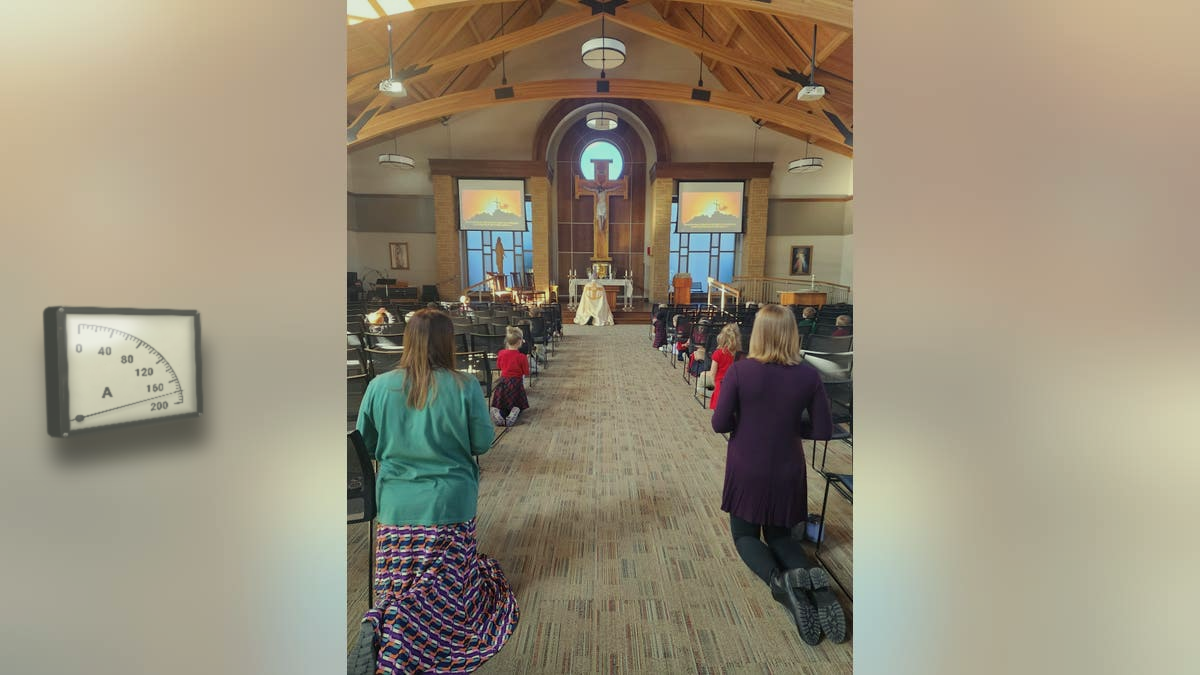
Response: 180; A
